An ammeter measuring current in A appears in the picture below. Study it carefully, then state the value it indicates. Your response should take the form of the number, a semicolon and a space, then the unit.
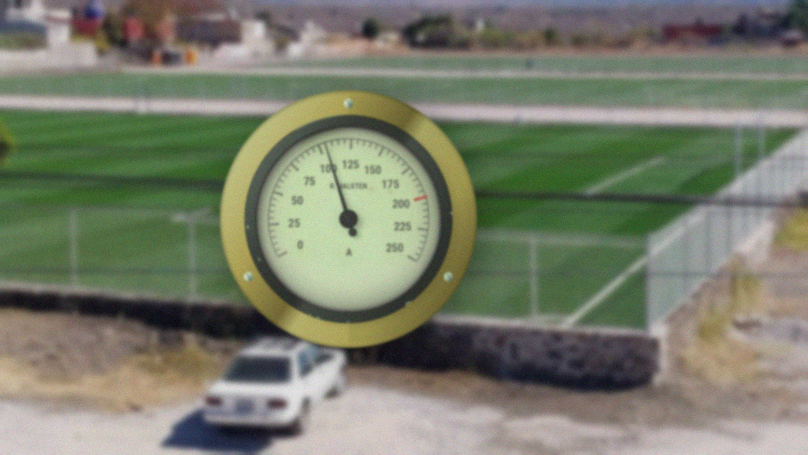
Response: 105; A
